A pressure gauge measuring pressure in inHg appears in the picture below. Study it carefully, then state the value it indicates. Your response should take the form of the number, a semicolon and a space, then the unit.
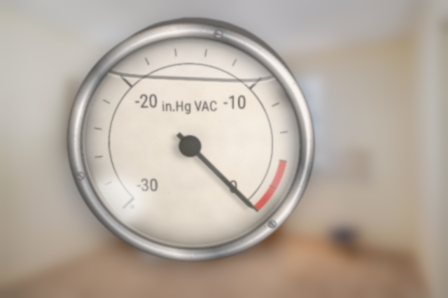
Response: 0; inHg
